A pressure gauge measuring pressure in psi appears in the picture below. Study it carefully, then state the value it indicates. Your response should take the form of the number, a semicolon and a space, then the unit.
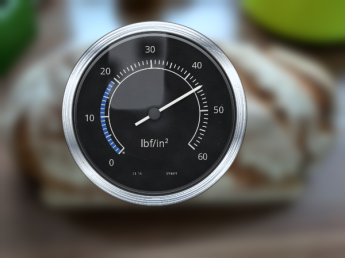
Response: 44; psi
